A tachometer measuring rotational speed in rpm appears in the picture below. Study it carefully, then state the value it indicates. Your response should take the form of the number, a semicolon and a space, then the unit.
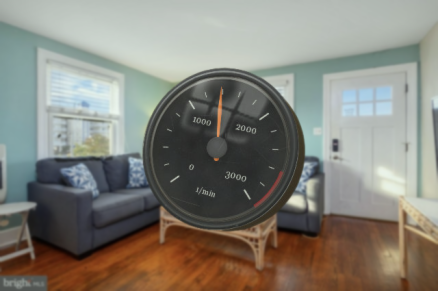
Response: 1400; rpm
